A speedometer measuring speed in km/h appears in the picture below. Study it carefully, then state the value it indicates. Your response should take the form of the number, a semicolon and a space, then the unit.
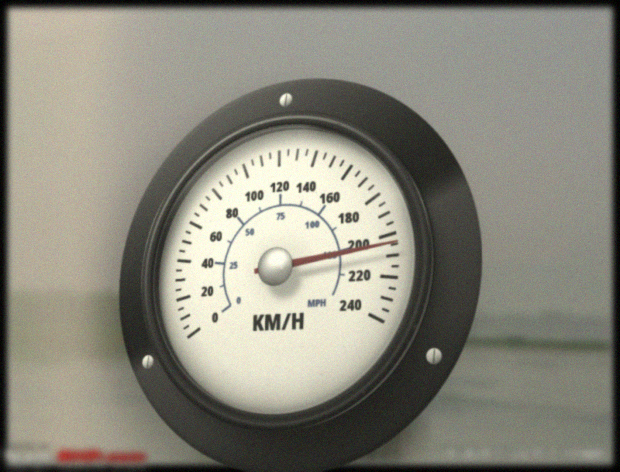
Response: 205; km/h
